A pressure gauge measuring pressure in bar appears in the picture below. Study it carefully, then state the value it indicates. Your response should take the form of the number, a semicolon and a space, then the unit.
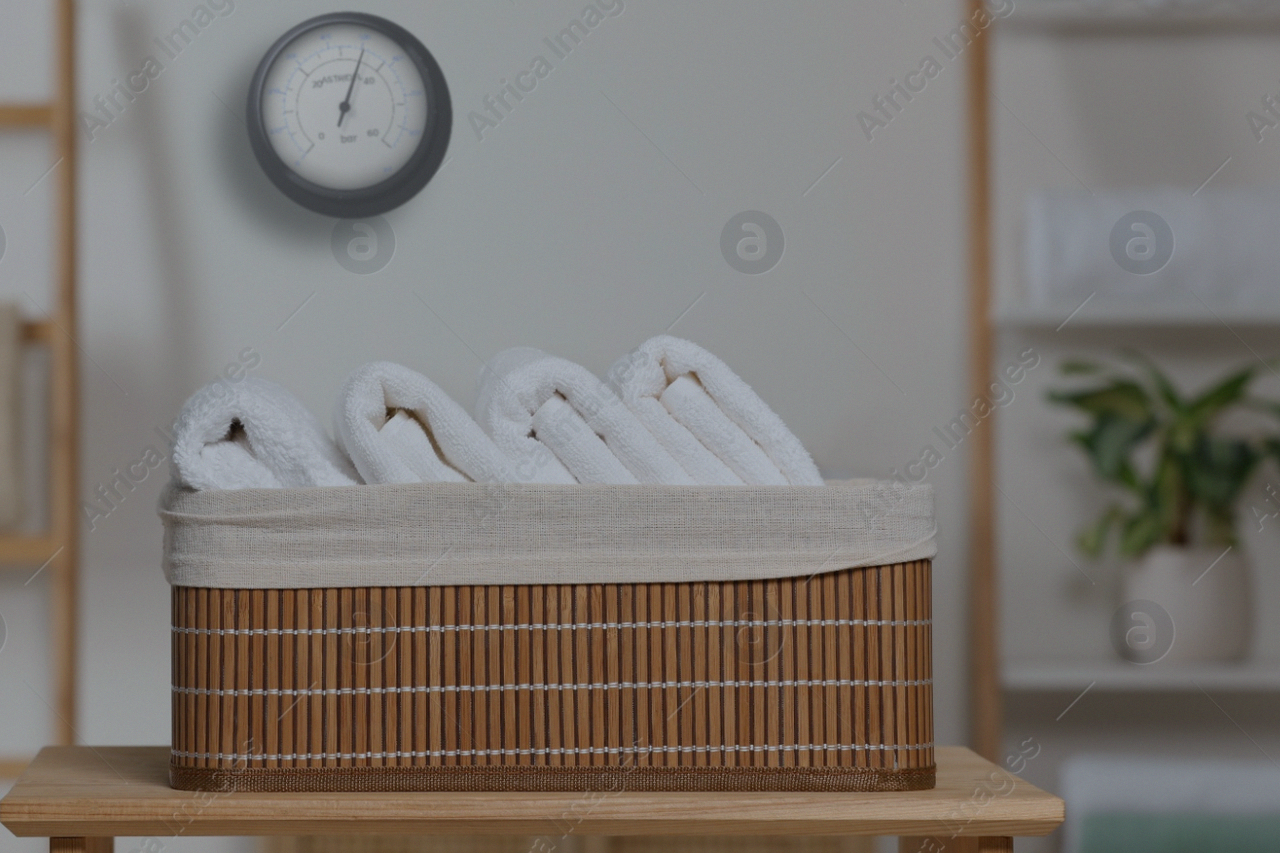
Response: 35; bar
